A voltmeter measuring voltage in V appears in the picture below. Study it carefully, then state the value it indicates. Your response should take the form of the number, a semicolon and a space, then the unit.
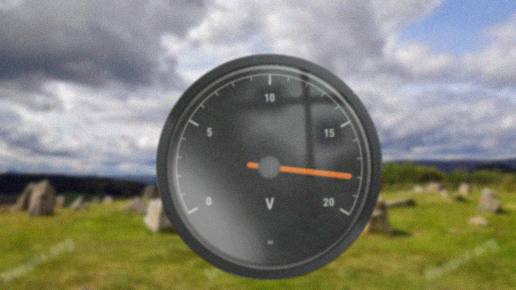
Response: 18; V
